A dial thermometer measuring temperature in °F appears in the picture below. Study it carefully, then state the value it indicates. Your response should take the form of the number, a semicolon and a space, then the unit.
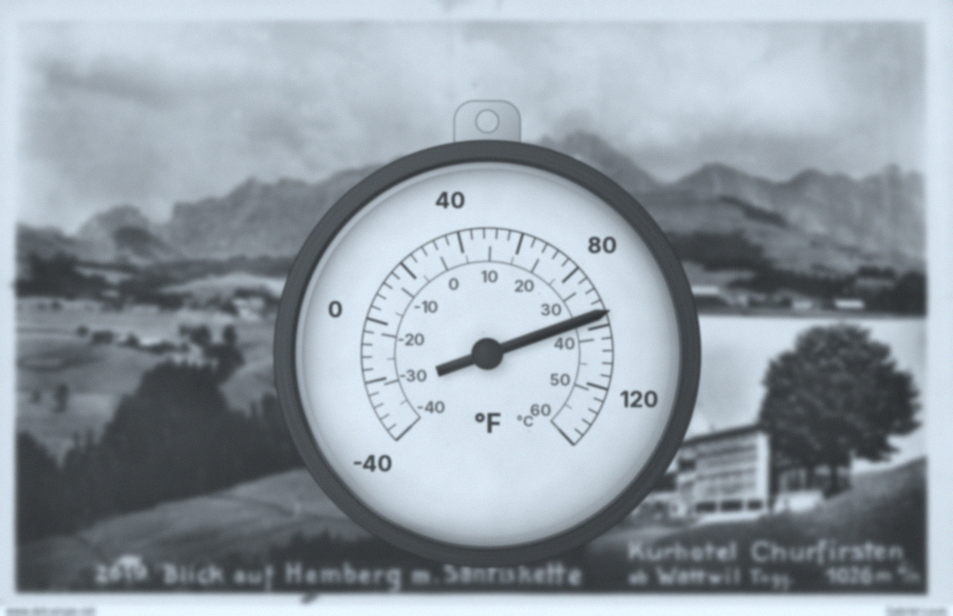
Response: 96; °F
